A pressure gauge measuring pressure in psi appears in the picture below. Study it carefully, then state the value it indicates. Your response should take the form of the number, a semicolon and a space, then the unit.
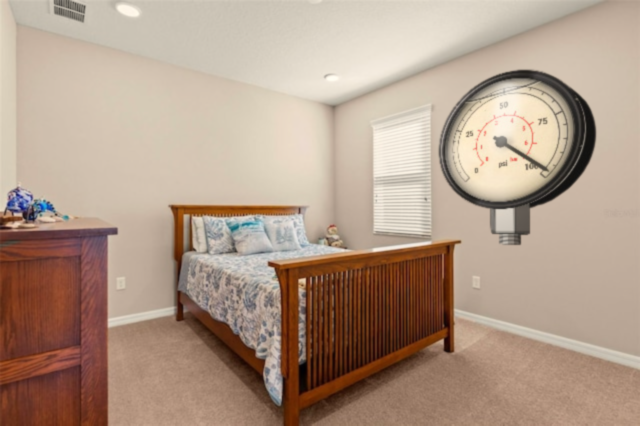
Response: 97.5; psi
